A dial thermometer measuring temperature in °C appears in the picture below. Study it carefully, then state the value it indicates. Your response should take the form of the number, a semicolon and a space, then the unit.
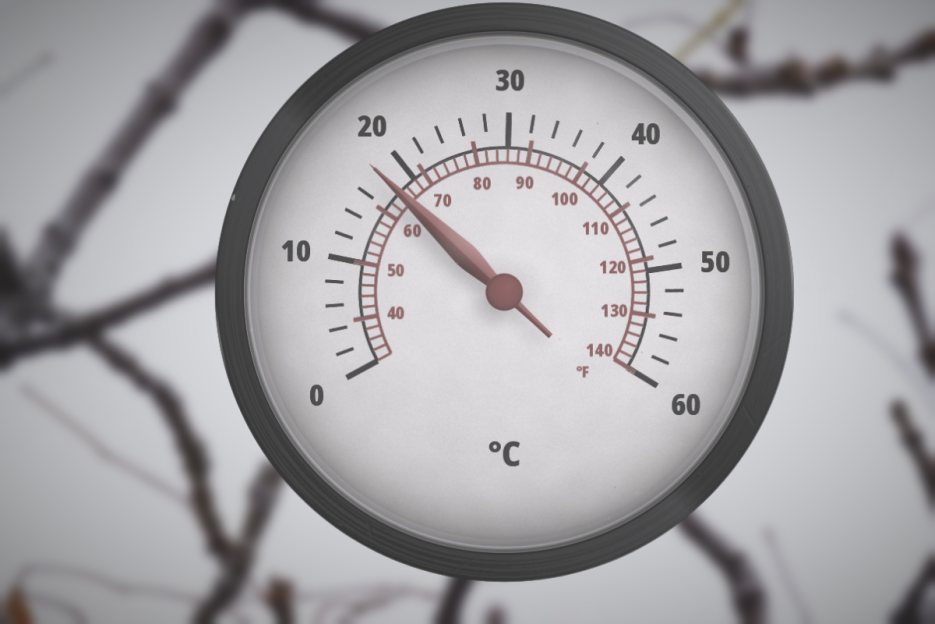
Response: 18; °C
